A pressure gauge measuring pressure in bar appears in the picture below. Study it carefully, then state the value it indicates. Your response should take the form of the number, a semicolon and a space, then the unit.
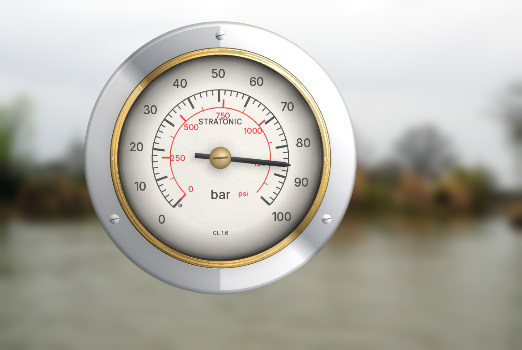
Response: 86; bar
